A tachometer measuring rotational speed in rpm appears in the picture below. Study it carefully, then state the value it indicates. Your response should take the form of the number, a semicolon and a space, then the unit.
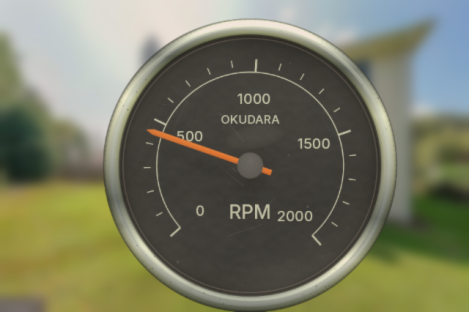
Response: 450; rpm
